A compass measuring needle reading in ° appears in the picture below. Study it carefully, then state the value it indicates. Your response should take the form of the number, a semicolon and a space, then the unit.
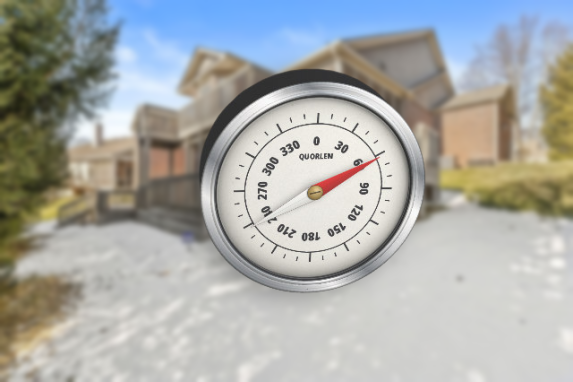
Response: 60; °
